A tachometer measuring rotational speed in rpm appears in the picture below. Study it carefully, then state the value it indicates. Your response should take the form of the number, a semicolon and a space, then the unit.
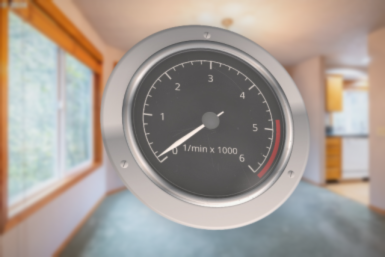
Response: 100; rpm
